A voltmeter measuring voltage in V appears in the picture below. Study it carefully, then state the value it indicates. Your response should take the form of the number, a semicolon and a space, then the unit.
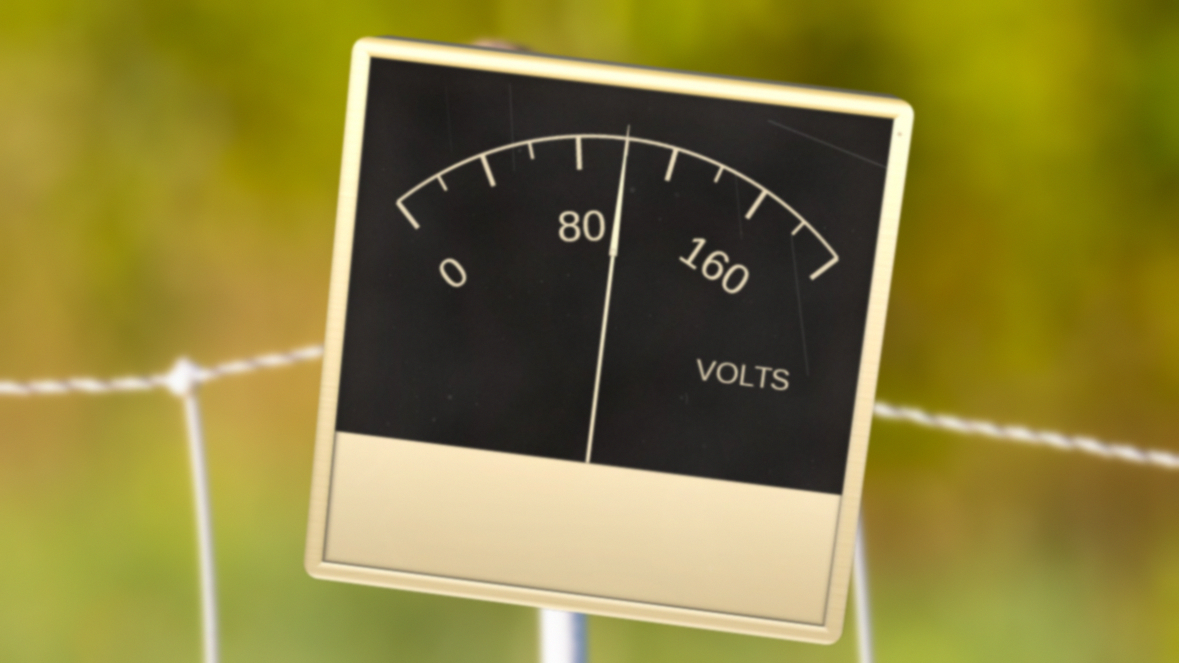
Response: 100; V
